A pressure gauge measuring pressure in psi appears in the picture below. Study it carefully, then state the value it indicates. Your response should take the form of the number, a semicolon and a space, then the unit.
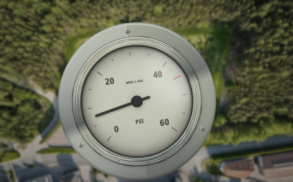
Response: 7.5; psi
